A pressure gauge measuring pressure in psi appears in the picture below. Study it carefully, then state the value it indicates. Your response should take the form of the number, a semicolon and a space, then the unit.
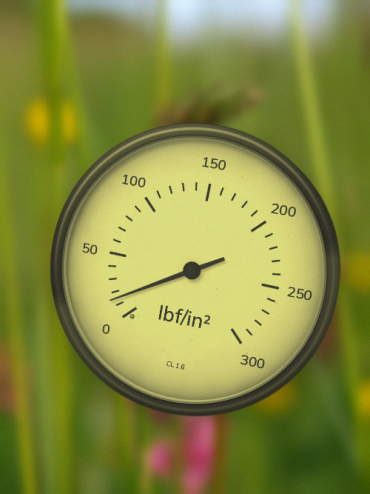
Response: 15; psi
